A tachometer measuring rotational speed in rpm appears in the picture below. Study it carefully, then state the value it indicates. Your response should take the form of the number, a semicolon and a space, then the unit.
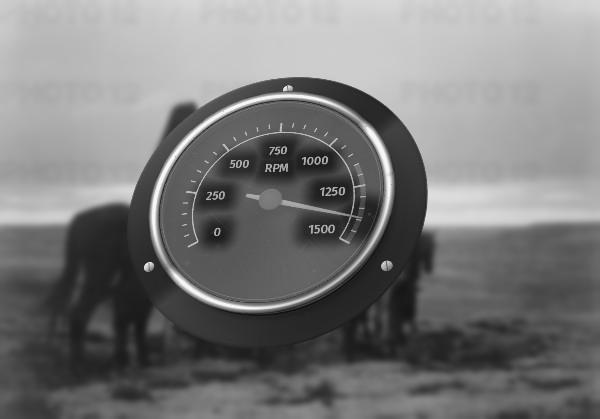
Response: 1400; rpm
